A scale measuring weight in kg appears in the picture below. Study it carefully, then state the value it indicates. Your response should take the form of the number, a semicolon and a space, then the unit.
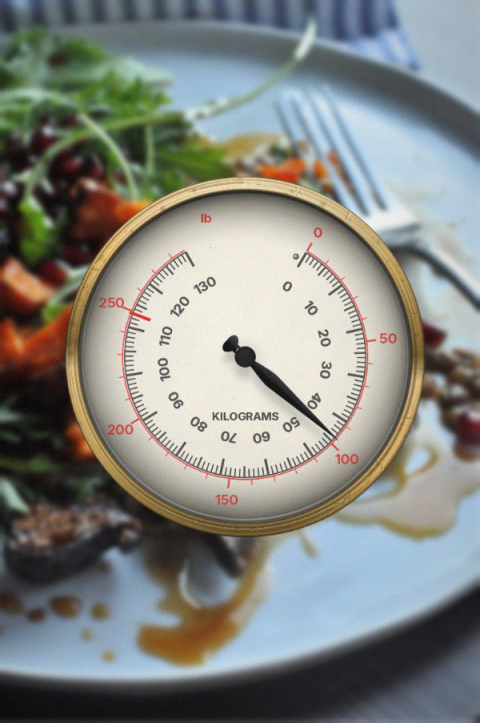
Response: 44; kg
